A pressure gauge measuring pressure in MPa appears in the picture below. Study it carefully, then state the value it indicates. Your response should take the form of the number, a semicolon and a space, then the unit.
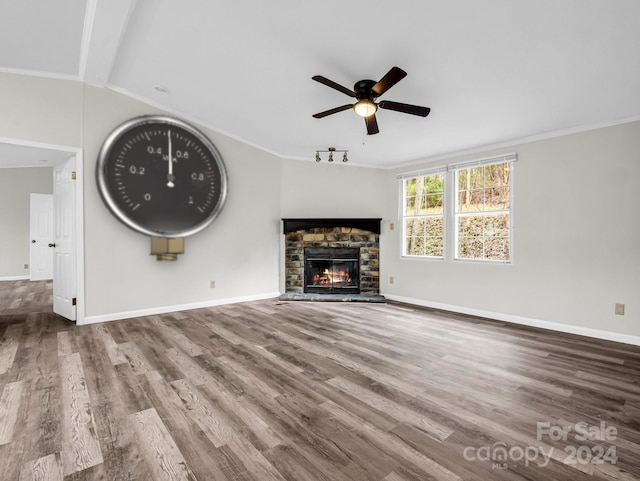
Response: 0.5; MPa
